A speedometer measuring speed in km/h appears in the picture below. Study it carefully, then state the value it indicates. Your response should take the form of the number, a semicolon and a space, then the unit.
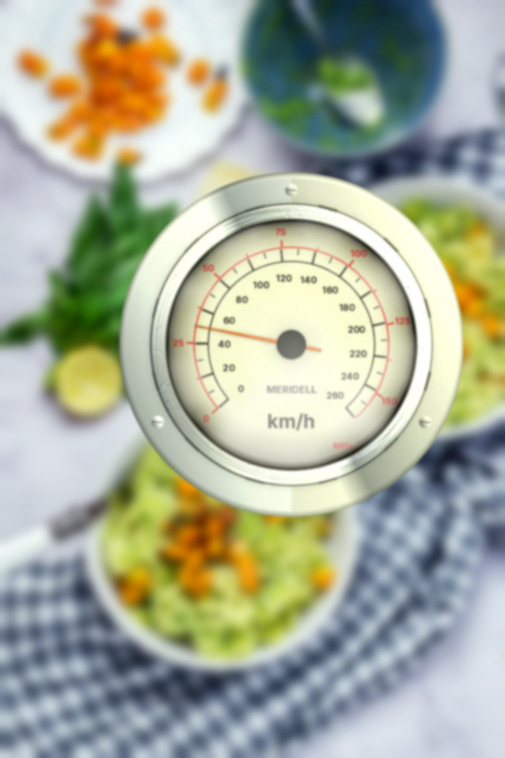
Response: 50; km/h
